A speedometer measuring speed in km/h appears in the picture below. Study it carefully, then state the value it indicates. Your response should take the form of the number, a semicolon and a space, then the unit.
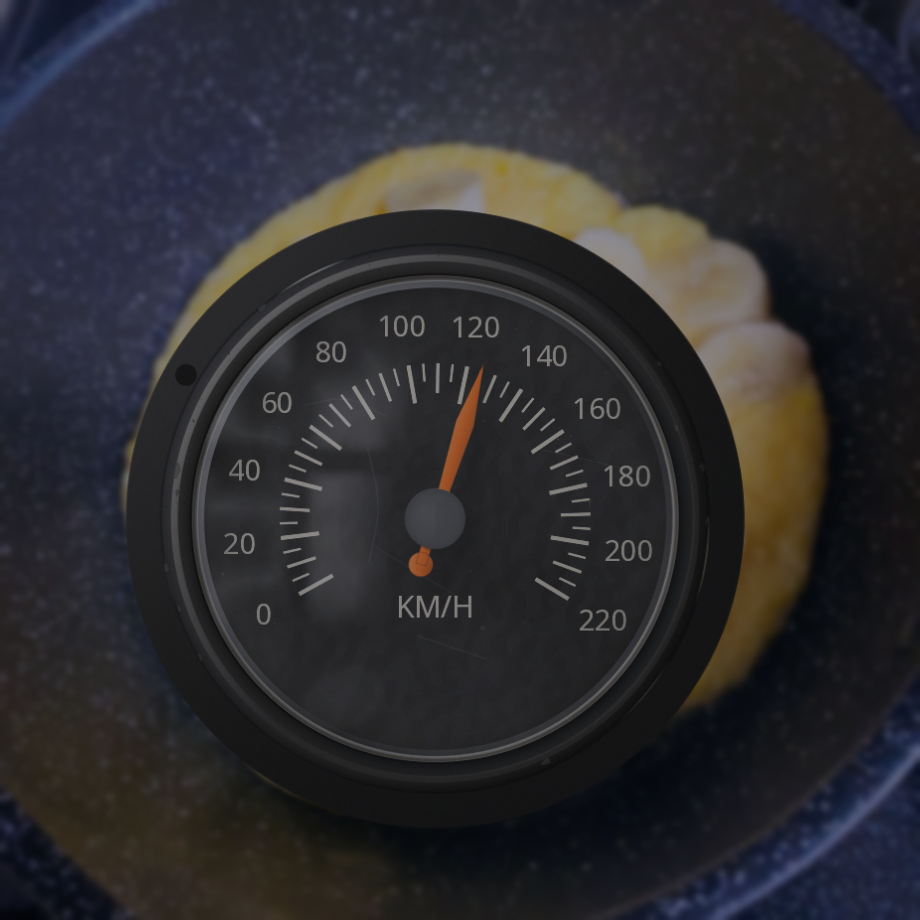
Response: 125; km/h
